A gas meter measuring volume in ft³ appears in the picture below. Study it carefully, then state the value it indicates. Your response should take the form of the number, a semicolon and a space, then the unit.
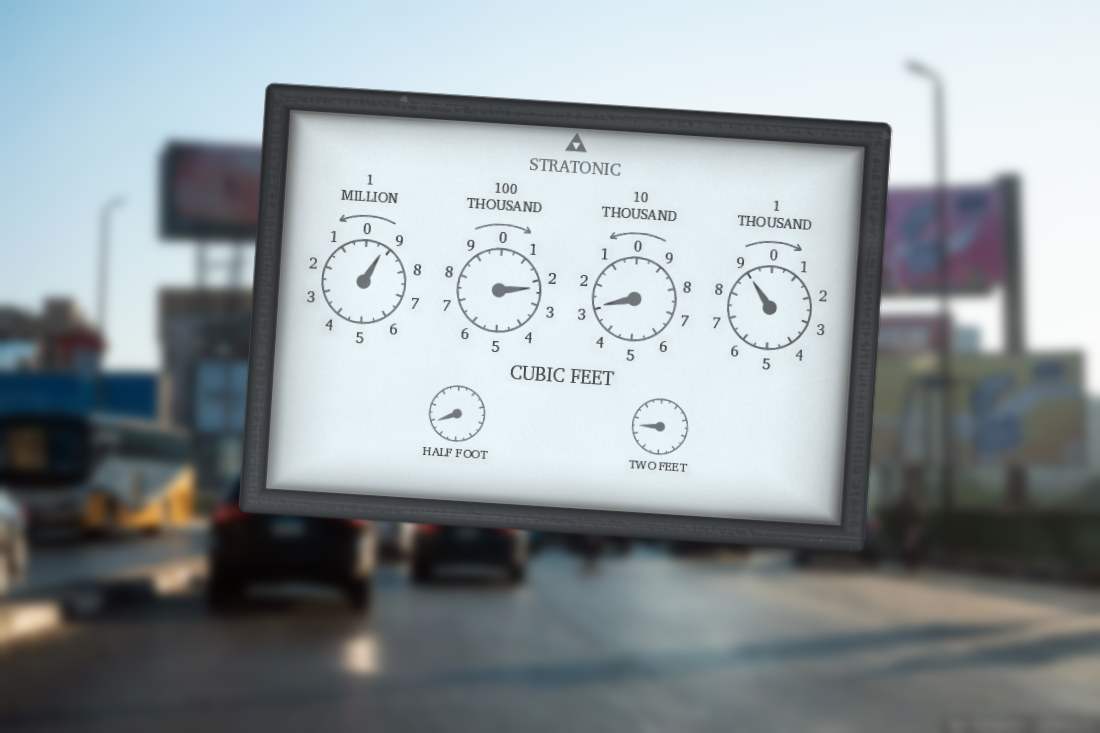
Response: 922900; ft³
